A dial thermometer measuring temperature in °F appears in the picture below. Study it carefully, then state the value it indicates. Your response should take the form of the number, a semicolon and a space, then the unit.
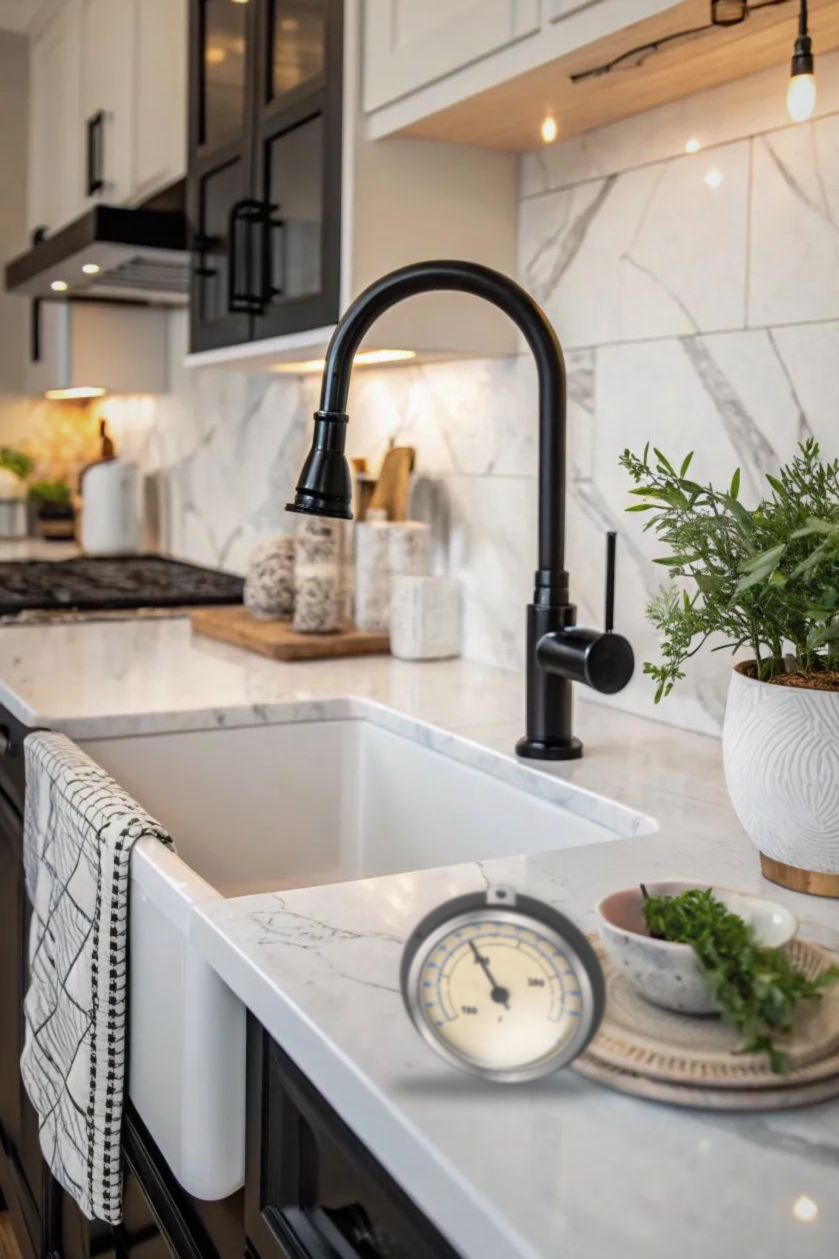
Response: 300; °F
